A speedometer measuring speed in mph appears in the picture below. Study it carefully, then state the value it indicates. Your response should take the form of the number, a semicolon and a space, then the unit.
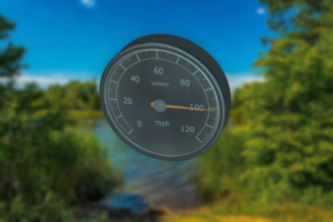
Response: 100; mph
